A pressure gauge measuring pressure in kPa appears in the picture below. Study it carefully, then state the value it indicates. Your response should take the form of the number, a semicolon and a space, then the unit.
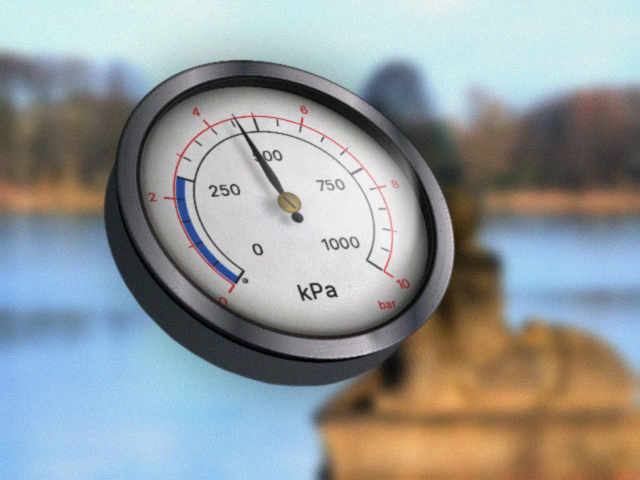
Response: 450; kPa
